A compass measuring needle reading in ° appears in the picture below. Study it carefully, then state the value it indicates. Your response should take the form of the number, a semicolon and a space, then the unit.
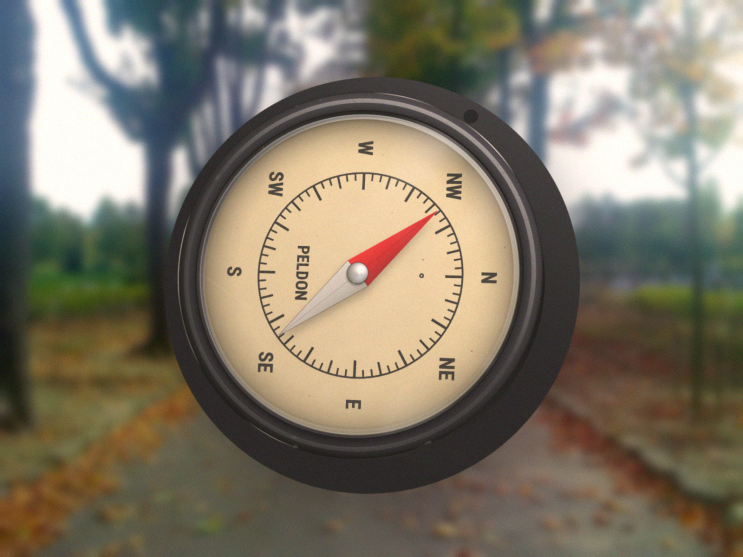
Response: 320; °
